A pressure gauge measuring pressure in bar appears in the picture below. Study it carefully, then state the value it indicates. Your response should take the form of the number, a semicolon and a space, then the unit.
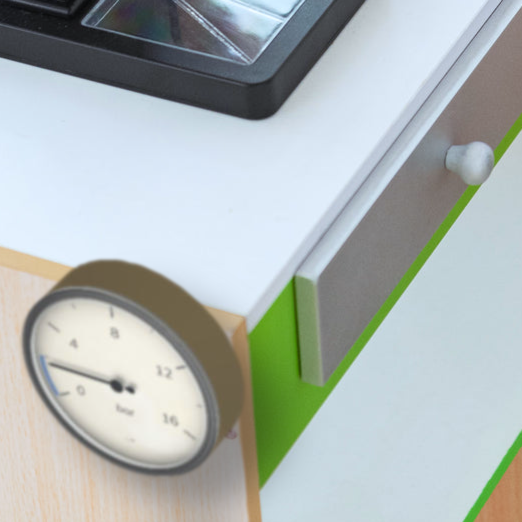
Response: 2; bar
